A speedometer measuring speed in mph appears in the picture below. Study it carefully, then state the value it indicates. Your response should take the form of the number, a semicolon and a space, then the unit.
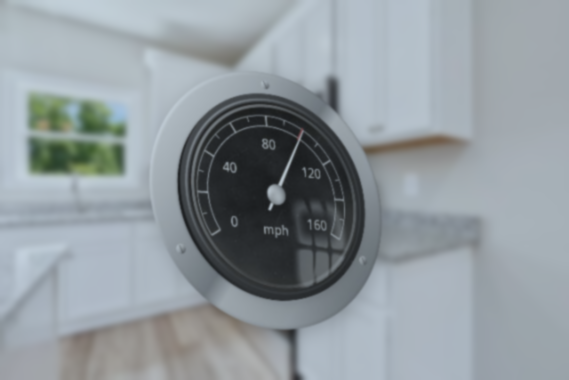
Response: 100; mph
